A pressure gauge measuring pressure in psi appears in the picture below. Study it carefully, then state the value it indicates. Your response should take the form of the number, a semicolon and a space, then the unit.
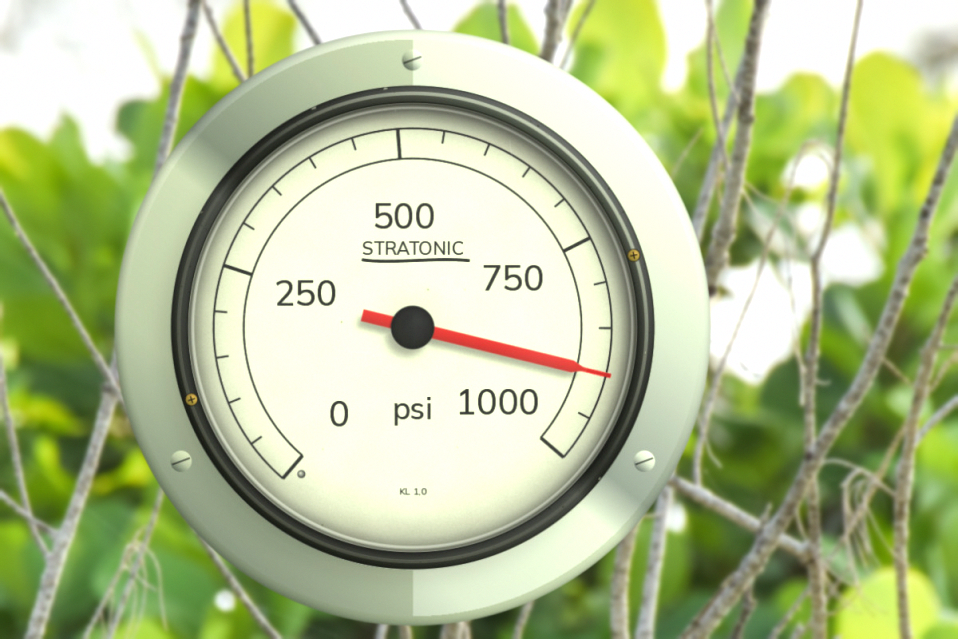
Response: 900; psi
